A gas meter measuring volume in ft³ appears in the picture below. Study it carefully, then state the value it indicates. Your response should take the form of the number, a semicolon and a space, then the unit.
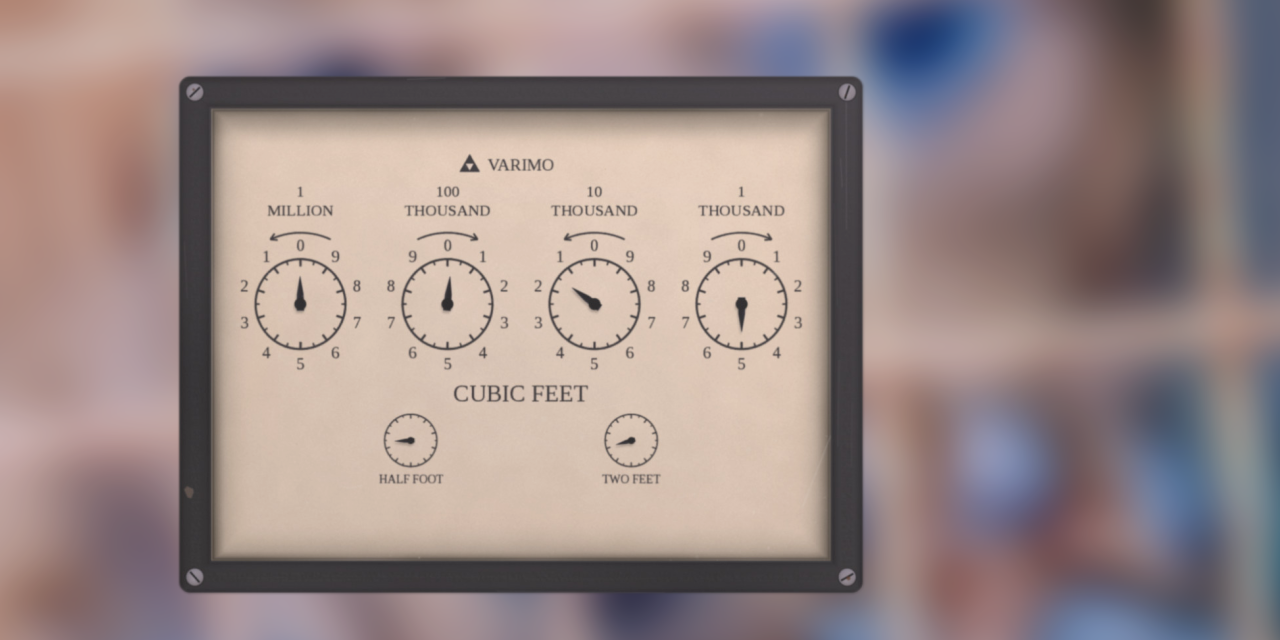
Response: 1500; ft³
